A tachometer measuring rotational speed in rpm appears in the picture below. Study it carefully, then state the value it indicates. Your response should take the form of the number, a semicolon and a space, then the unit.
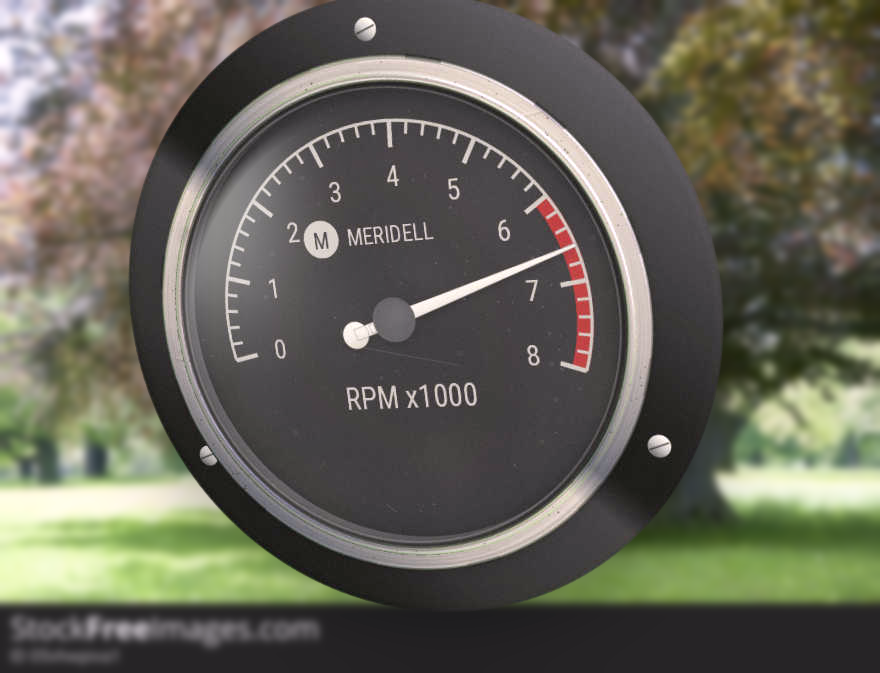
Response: 6600; rpm
